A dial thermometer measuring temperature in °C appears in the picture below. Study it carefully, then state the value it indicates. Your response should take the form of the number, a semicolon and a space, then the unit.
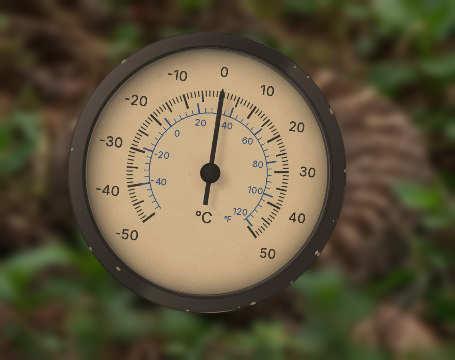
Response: 0; °C
